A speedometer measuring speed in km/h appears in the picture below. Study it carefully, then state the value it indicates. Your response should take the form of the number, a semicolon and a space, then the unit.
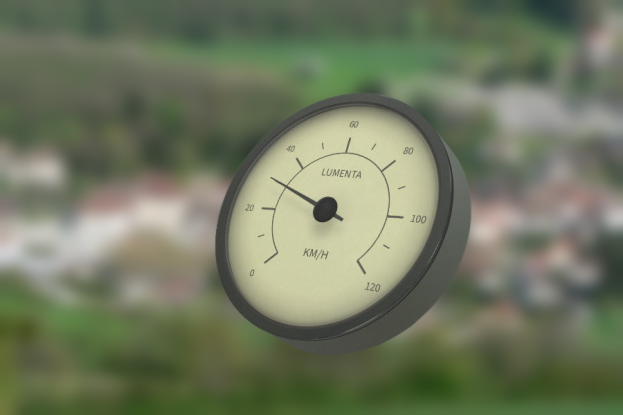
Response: 30; km/h
